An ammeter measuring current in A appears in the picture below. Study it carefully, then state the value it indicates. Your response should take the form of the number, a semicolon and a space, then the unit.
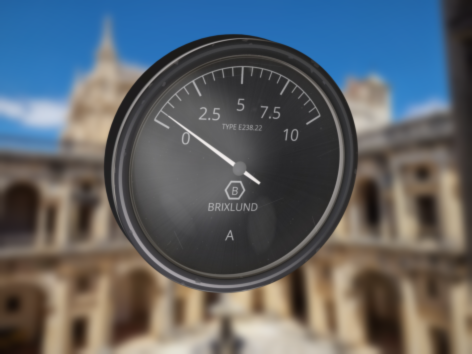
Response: 0.5; A
